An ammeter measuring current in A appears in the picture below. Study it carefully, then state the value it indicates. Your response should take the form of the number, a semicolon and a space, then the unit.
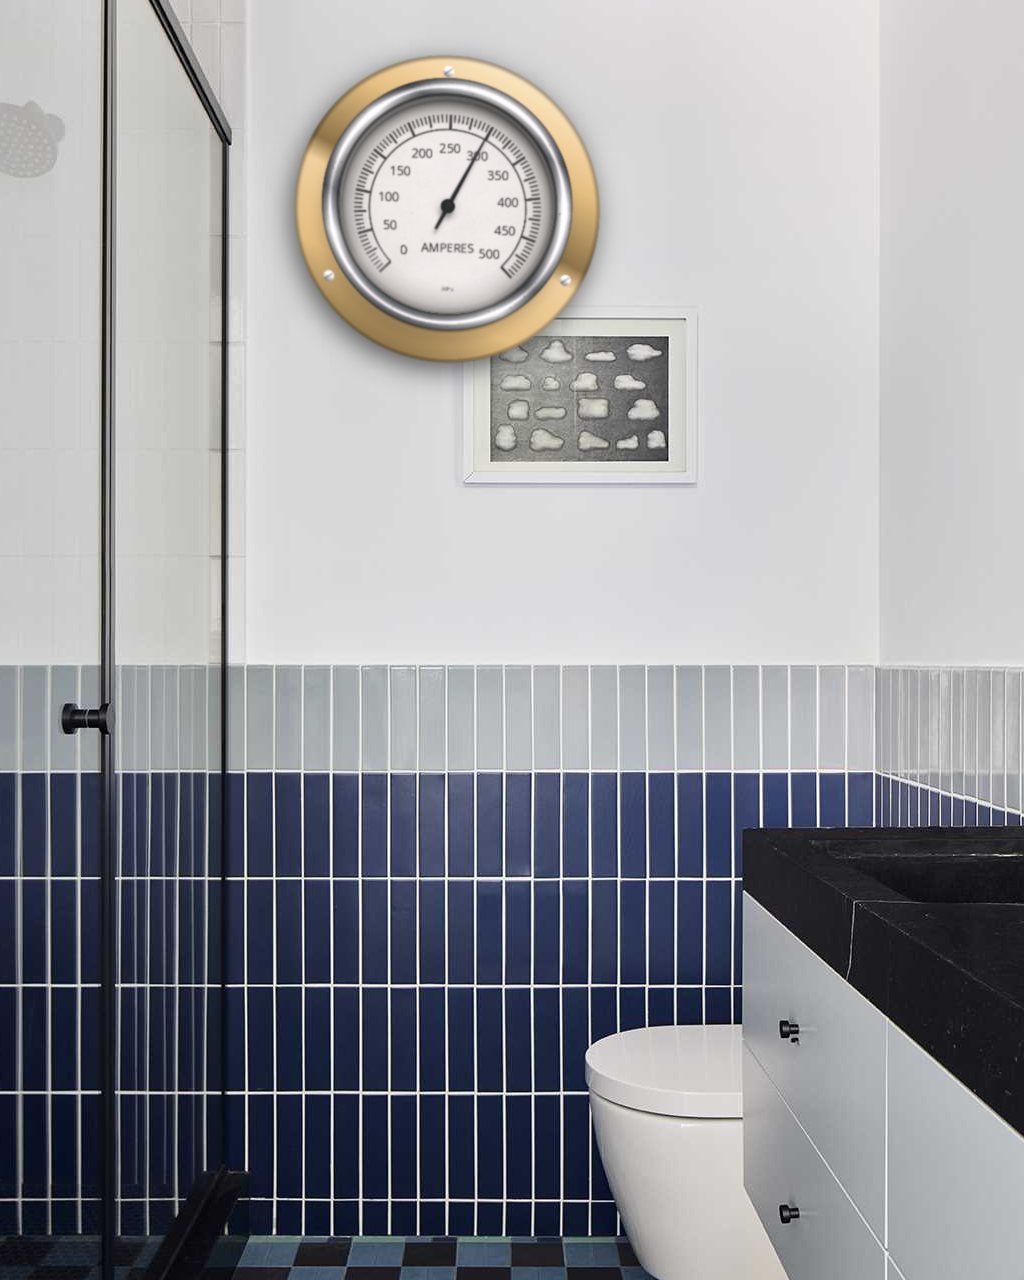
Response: 300; A
